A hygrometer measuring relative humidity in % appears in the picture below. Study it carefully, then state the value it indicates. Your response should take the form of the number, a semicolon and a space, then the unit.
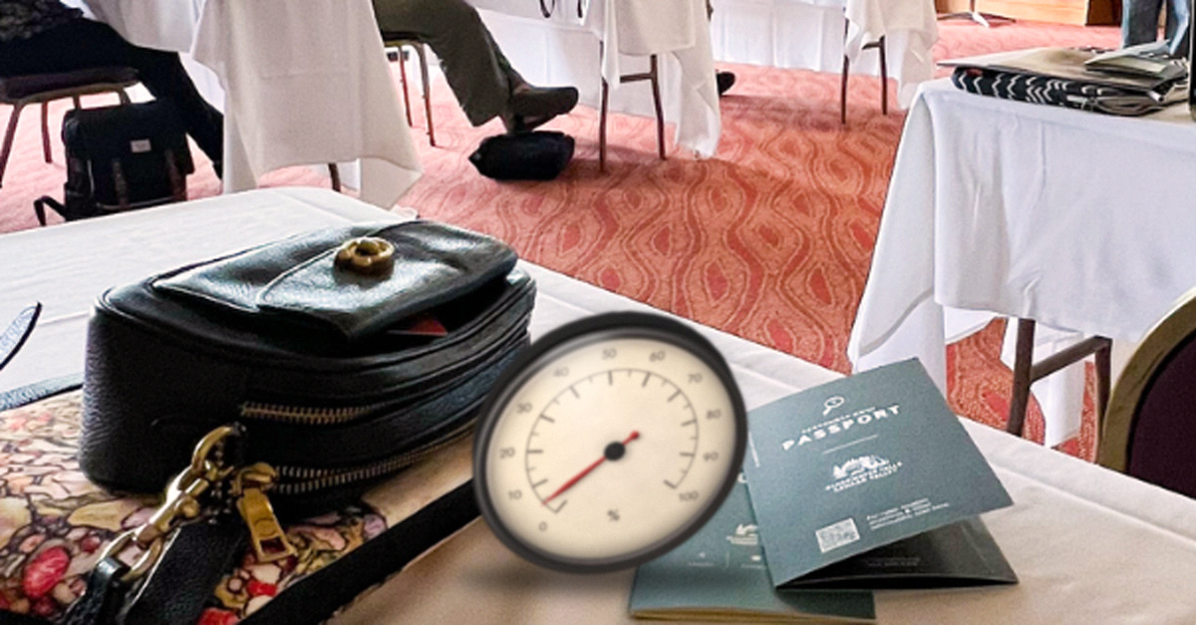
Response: 5; %
